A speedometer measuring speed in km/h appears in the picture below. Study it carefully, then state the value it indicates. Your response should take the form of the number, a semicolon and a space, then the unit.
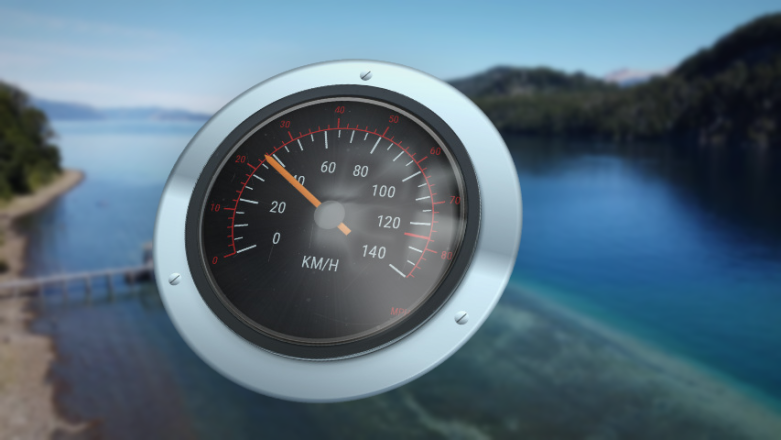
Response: 37.5; km/h
